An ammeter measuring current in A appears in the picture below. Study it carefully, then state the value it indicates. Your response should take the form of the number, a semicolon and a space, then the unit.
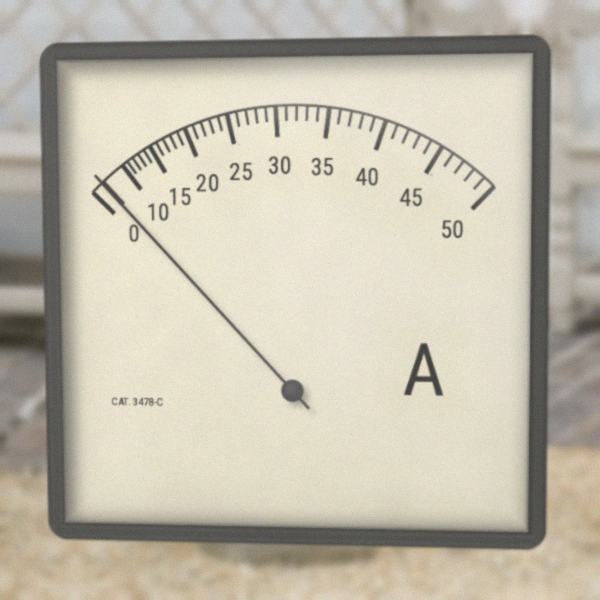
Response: 5; A
